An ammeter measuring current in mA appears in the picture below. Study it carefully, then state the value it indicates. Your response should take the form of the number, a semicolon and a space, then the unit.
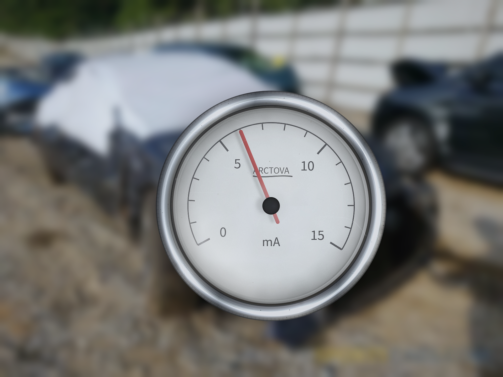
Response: 6; mA
